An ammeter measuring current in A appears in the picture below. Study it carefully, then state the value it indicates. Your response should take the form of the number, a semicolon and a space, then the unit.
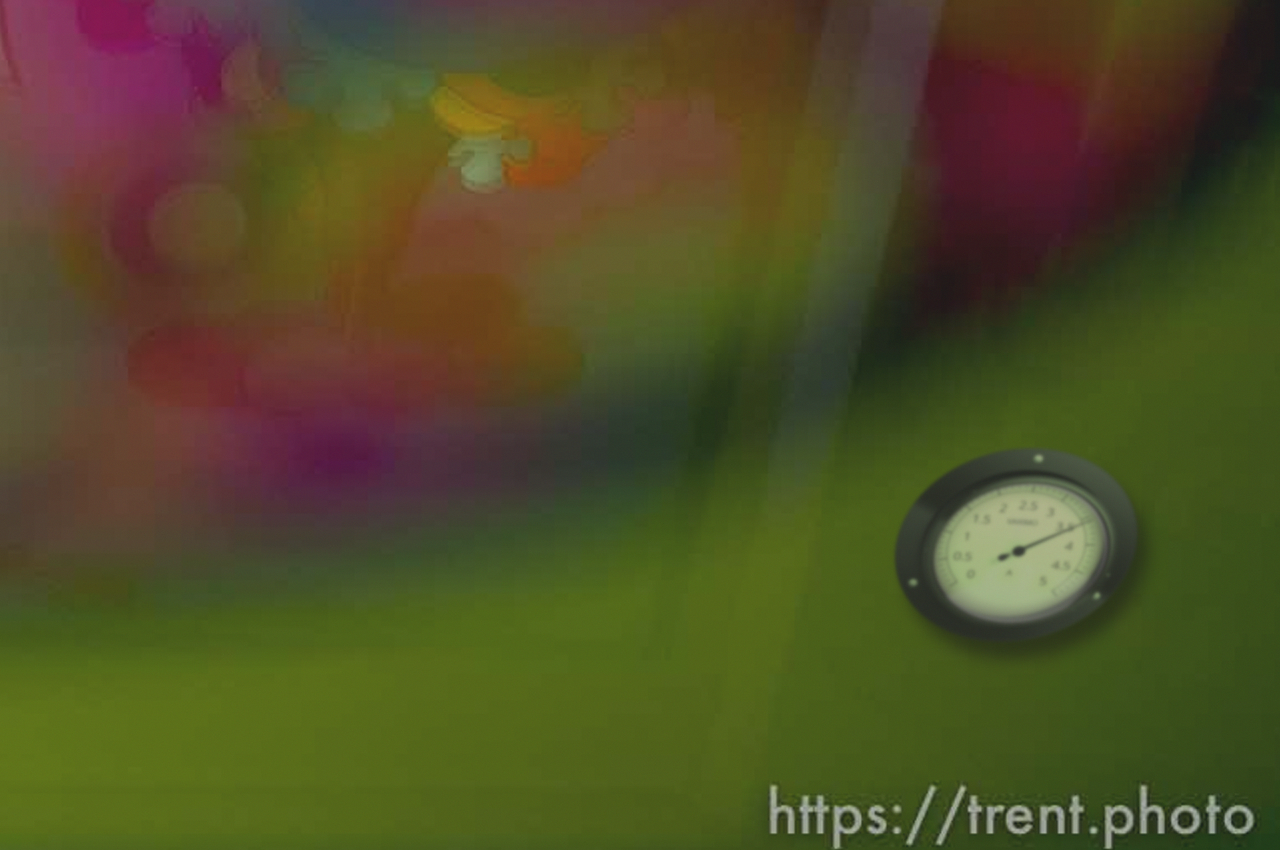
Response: 3.5; A
